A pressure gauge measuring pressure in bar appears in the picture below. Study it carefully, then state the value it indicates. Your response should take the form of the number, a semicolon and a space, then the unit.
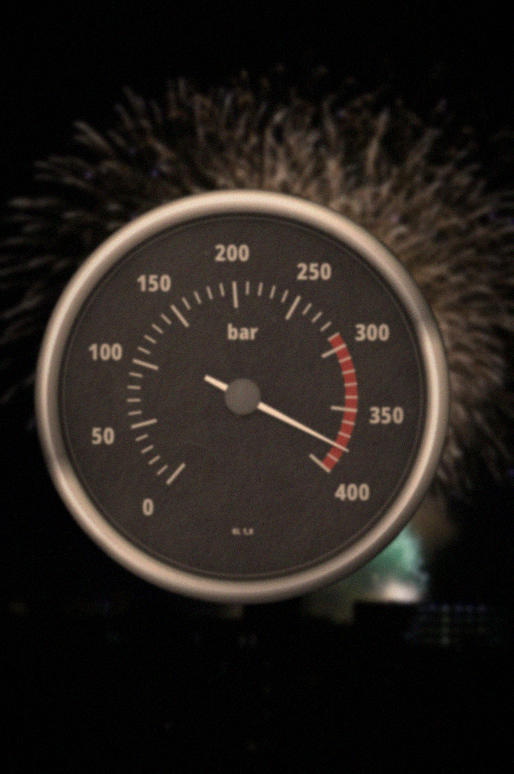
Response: 380; bar
